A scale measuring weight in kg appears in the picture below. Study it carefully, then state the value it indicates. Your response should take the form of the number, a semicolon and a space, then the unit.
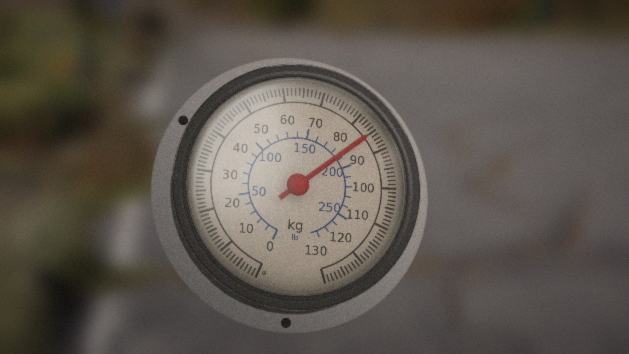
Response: 85; kg
